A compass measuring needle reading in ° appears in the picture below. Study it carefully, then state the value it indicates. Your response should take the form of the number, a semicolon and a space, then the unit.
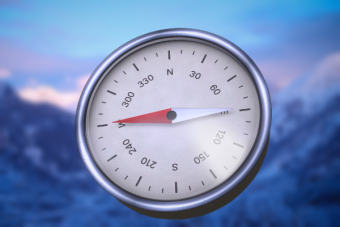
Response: 270; °
